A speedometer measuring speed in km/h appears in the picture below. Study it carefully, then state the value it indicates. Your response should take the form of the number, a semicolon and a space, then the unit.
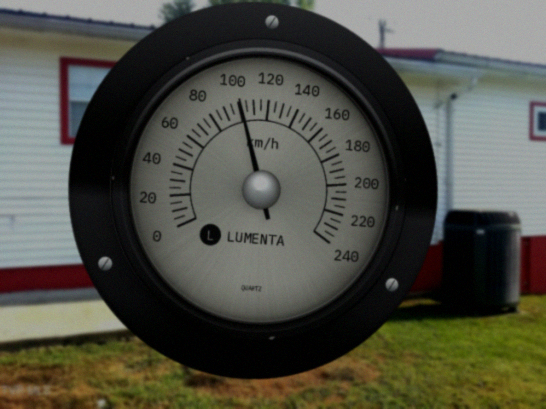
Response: 100; km/h
